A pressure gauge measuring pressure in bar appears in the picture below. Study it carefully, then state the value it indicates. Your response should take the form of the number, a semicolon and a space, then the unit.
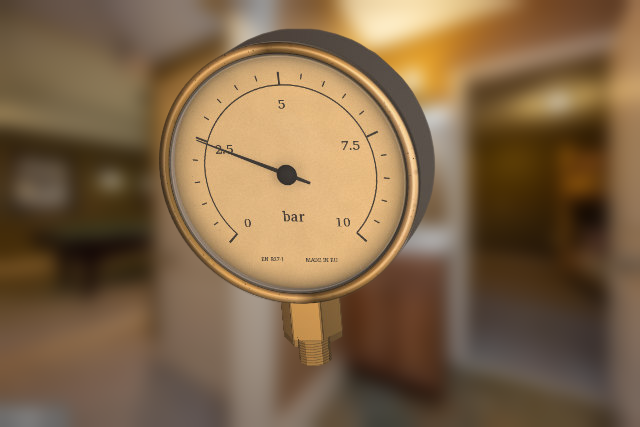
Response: 2.5; bar
